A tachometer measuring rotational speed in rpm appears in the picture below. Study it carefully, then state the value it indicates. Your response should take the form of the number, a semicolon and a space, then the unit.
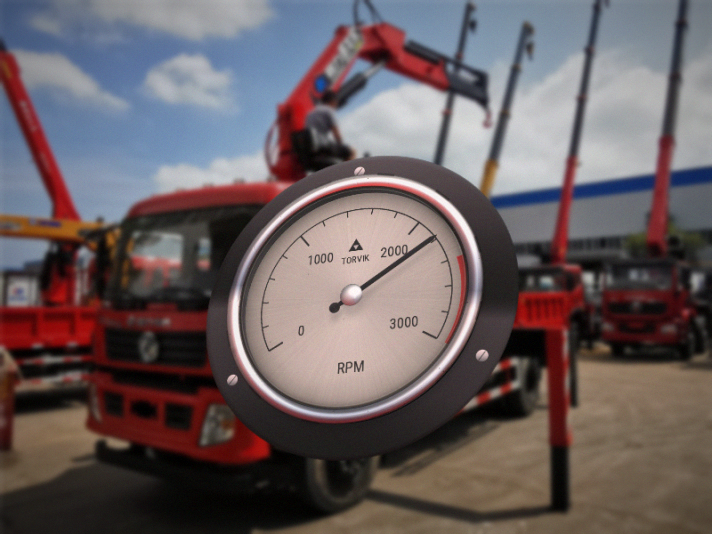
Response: 2200; rpm
